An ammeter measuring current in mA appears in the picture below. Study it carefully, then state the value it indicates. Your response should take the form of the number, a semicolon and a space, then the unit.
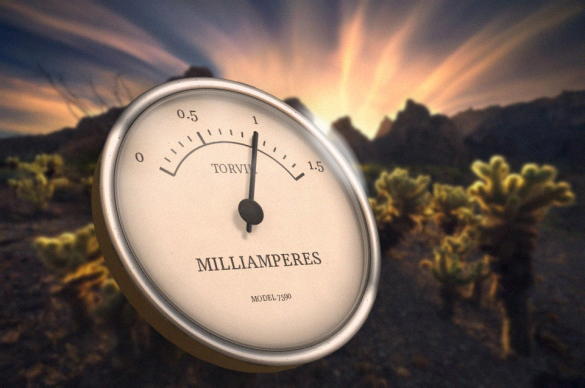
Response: 1; mA
